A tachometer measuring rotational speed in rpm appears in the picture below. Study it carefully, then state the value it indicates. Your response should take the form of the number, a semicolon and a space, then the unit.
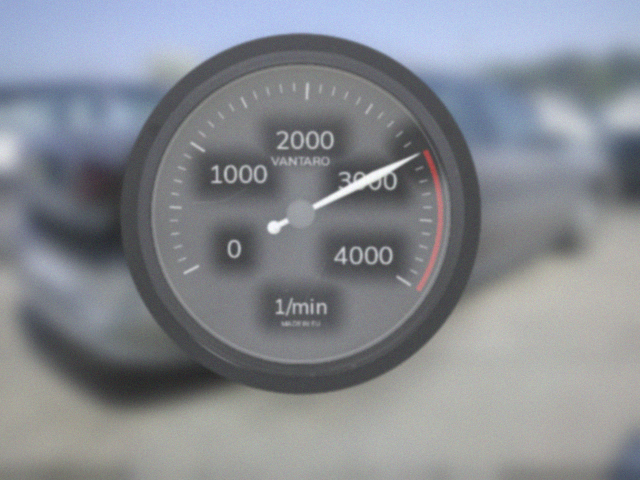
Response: 3000; rpm
